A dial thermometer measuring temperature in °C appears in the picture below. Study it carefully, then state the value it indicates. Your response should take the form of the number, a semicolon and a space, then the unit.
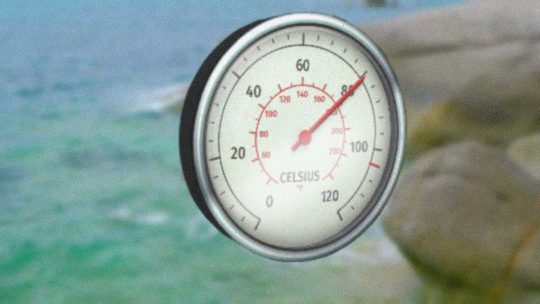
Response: 80; °C
